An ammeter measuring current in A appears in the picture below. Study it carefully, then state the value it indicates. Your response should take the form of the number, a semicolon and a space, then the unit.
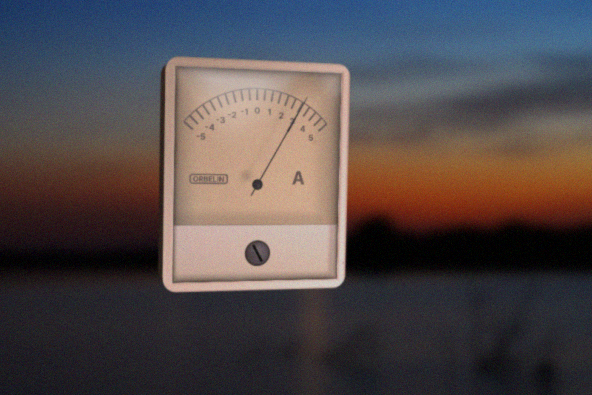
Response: 3; A
